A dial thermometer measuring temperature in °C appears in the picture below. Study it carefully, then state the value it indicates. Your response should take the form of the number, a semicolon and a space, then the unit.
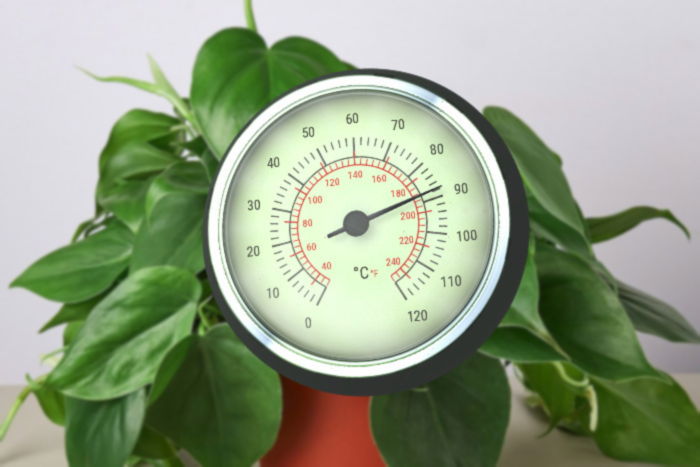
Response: 88; °C
